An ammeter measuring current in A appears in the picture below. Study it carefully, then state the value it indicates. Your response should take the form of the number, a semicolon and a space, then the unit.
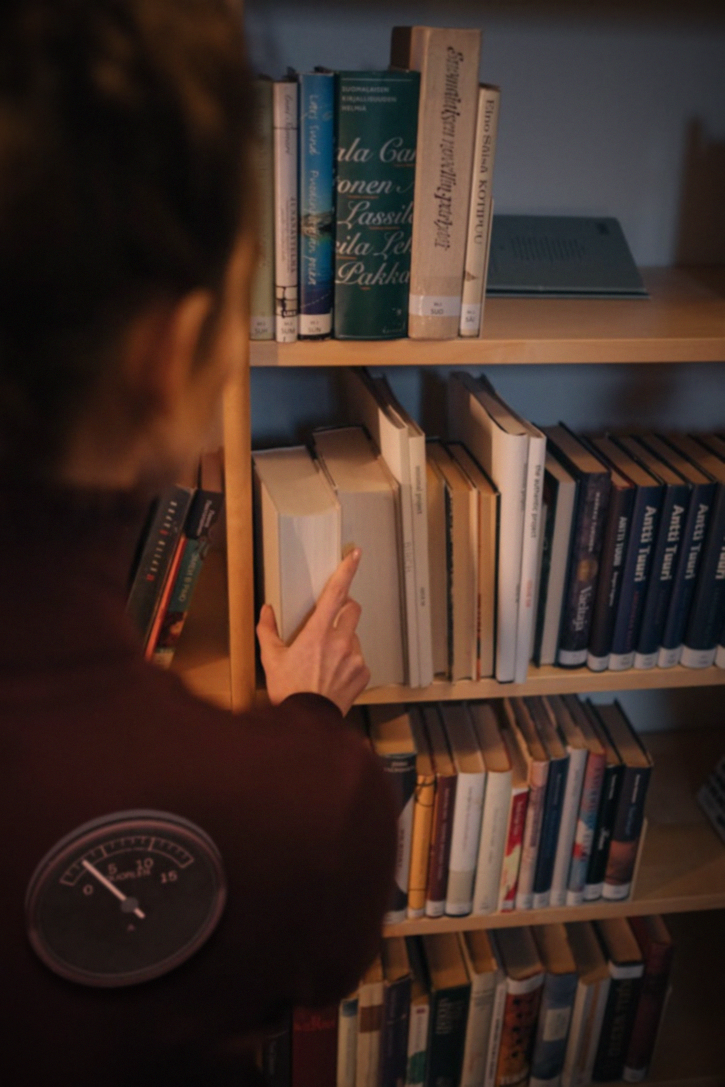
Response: 3; A
